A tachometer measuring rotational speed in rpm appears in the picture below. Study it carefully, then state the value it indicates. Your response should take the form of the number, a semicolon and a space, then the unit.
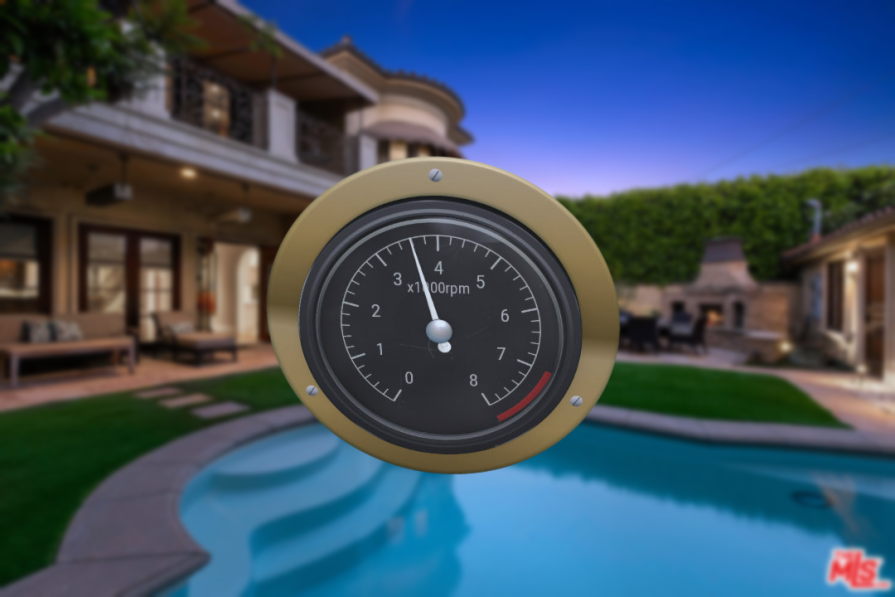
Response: 3600; rpm
